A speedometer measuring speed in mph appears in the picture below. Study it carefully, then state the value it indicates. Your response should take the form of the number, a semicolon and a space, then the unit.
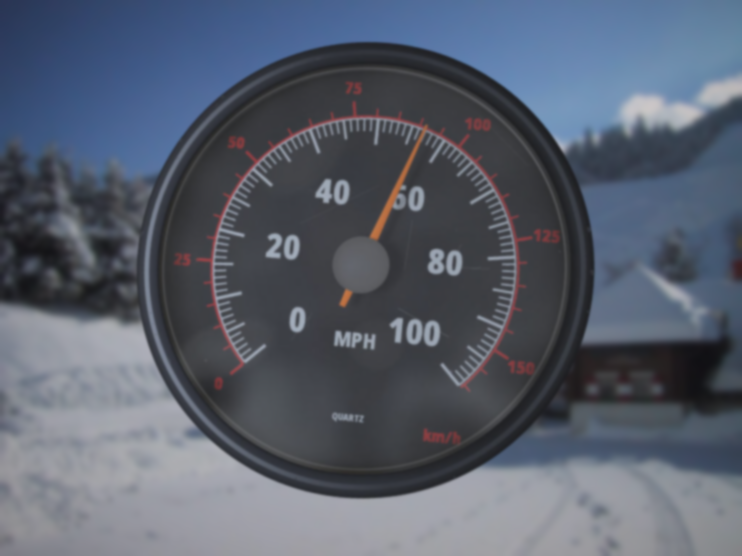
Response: 57; mph
